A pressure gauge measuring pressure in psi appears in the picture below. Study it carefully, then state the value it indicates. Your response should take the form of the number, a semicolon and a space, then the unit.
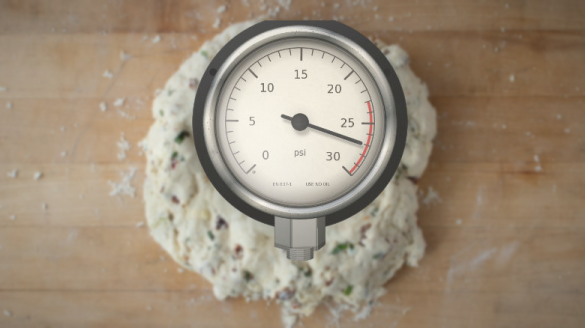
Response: 27; psi
